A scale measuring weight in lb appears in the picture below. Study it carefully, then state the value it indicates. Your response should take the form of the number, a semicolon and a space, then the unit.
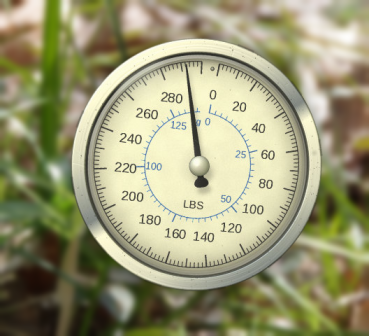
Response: 292; lb
